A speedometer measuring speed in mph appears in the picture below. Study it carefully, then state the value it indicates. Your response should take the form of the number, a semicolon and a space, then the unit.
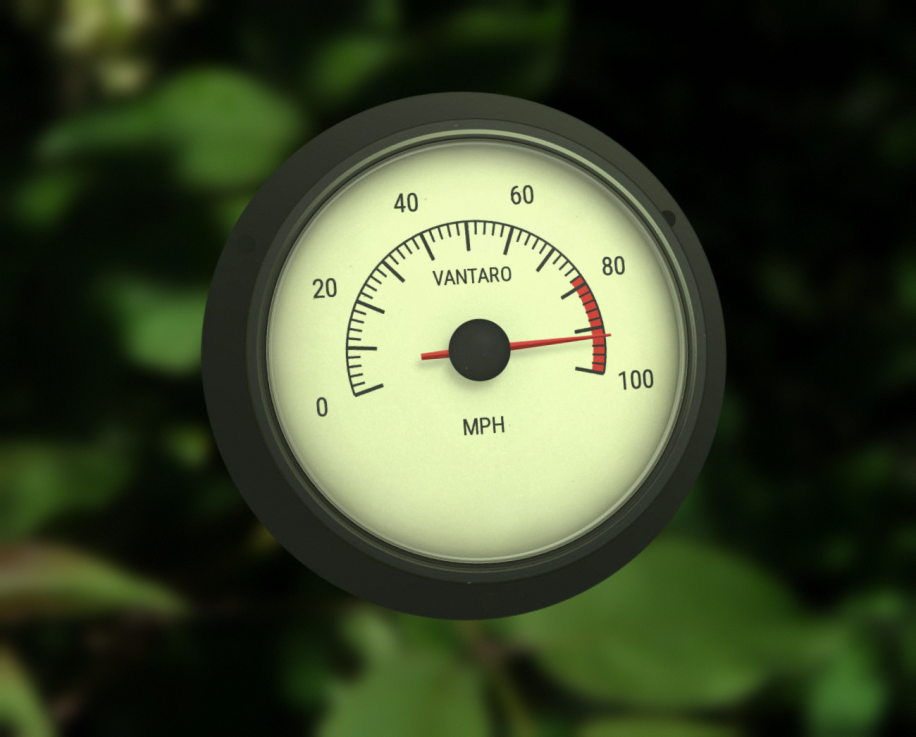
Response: 92; mph
